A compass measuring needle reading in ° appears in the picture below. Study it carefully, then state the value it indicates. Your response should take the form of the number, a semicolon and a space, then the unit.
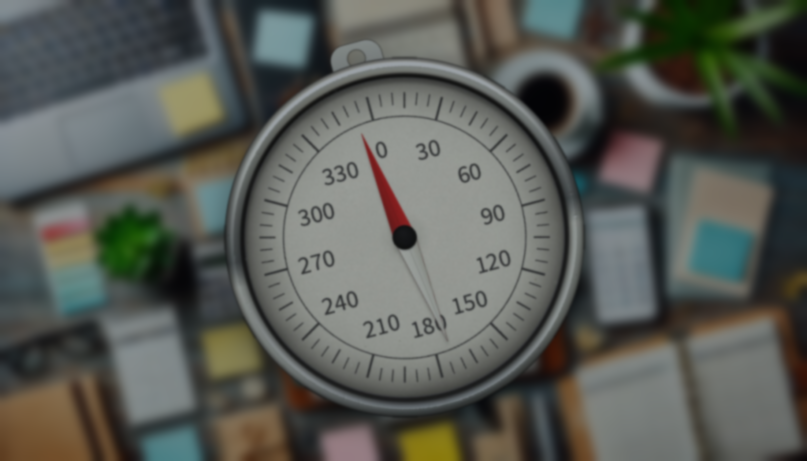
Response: 352.5; °
